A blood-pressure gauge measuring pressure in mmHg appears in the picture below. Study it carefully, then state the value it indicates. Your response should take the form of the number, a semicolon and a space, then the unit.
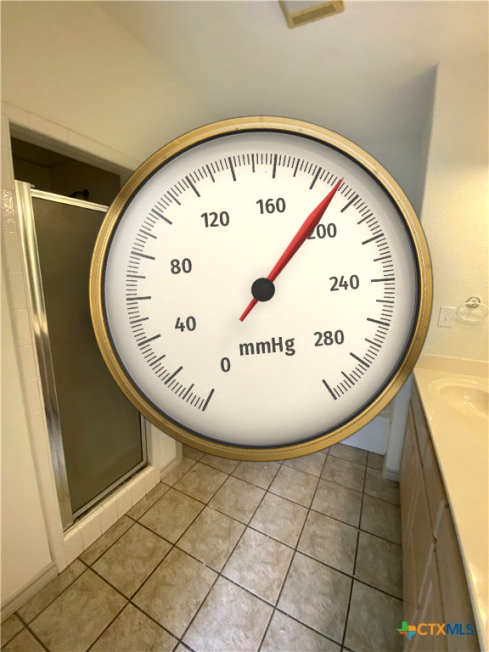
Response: 190; mmHg
